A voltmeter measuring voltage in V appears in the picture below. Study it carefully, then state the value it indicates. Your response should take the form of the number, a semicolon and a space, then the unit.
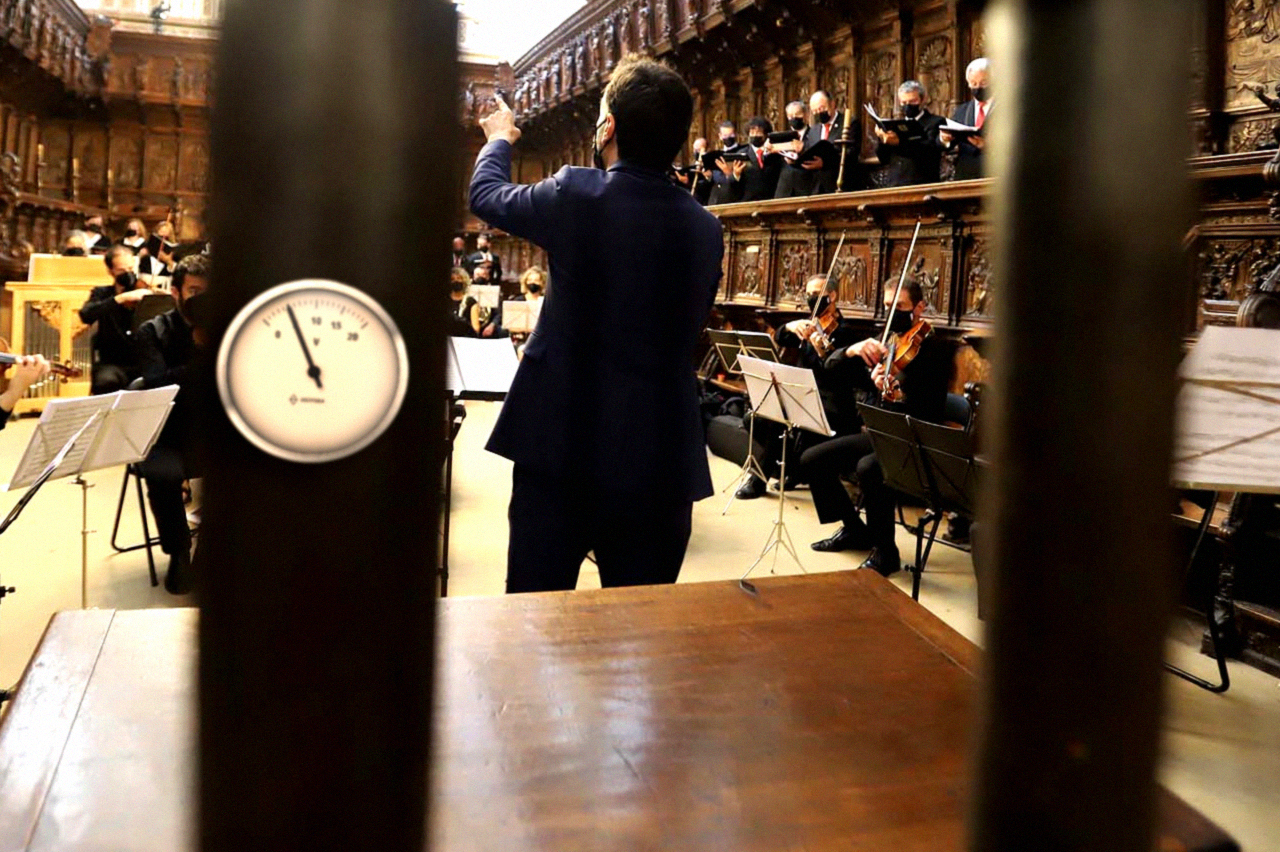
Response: 5; V
